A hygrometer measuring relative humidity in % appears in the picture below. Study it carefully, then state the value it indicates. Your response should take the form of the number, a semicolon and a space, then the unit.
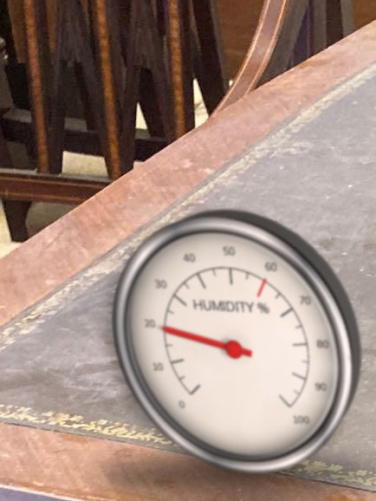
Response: 20; %
